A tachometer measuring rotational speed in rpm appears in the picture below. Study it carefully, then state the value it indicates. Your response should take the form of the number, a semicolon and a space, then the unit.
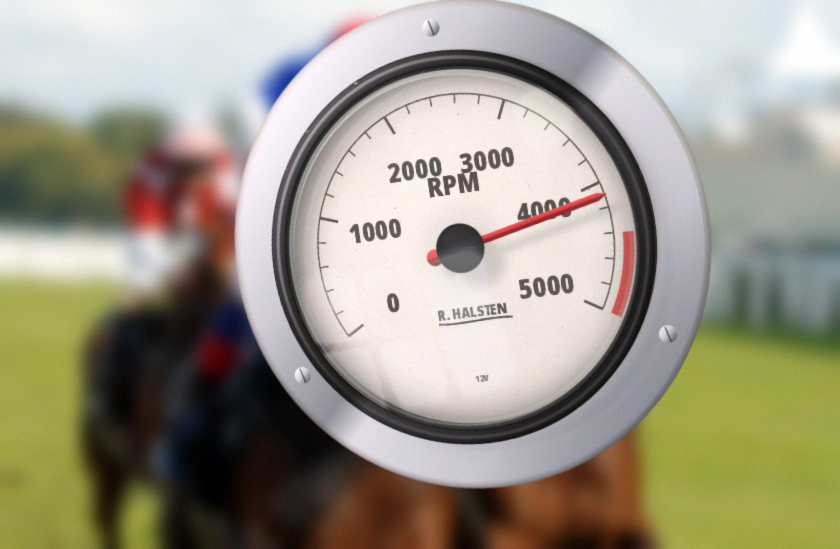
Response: 4100; rpm
